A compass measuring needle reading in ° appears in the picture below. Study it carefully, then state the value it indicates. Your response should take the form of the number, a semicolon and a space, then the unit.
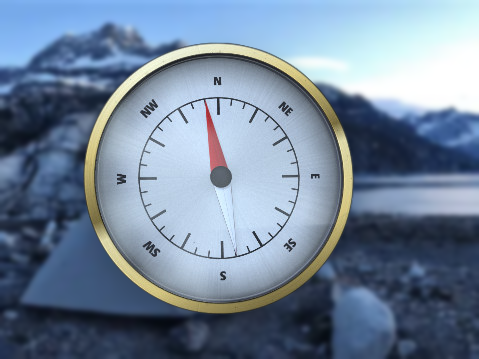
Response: 350; °
